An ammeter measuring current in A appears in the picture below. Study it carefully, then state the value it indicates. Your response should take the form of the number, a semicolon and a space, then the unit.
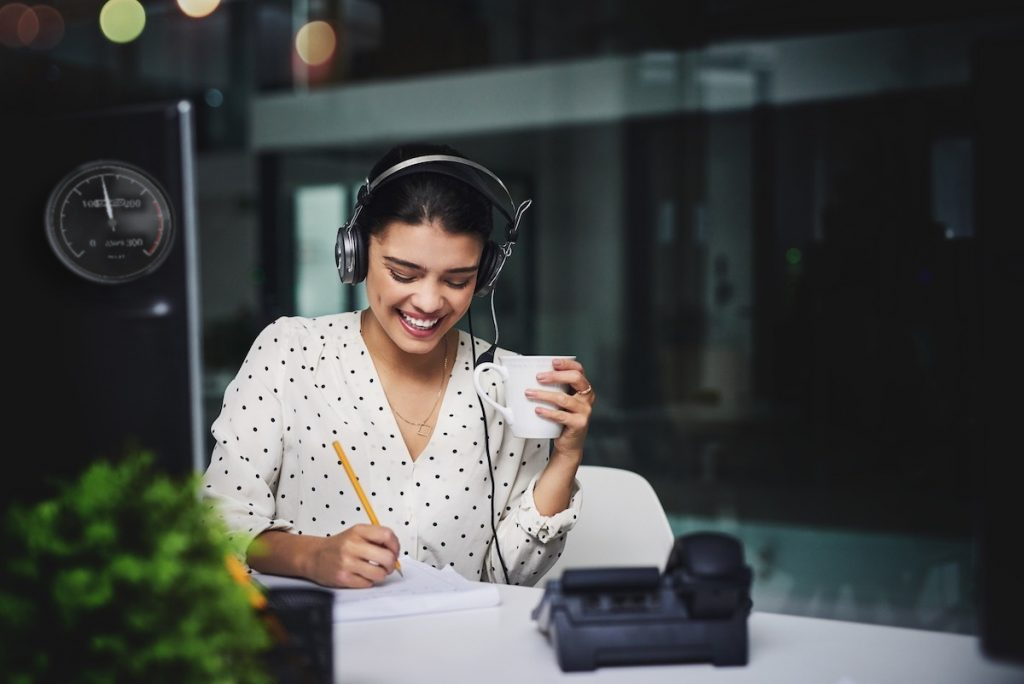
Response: 140; A
